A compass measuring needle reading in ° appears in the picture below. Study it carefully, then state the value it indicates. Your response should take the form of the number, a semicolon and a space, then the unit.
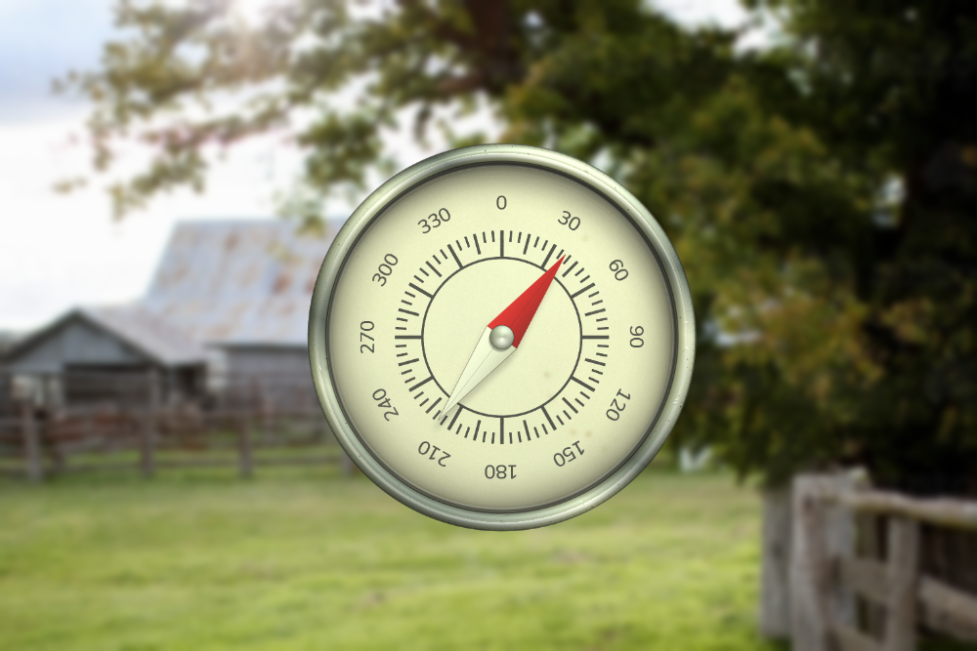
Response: 37.5; °
